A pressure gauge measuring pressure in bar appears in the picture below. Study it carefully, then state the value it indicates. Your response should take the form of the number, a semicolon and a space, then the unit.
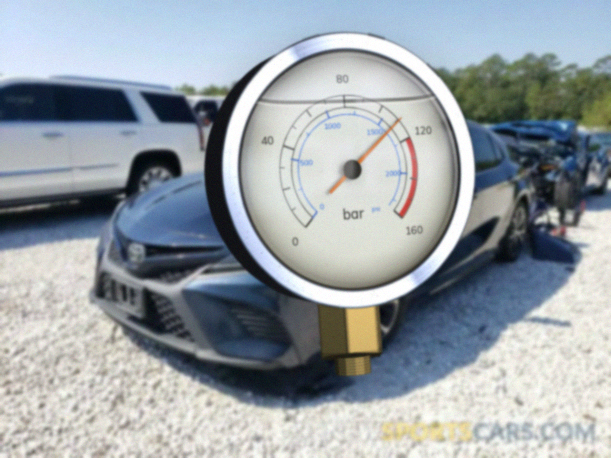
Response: 110; bar
